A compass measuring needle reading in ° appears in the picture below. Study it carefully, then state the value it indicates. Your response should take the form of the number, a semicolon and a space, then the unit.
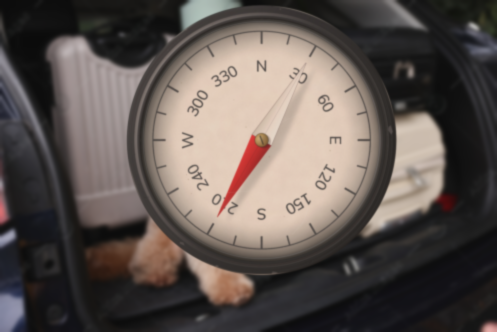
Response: 210; °
